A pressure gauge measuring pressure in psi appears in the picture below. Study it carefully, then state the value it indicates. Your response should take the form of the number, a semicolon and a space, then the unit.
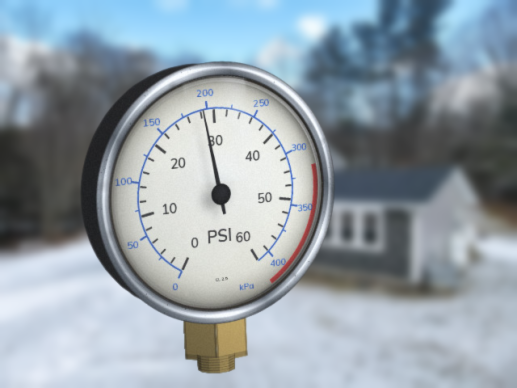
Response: 28; psi
